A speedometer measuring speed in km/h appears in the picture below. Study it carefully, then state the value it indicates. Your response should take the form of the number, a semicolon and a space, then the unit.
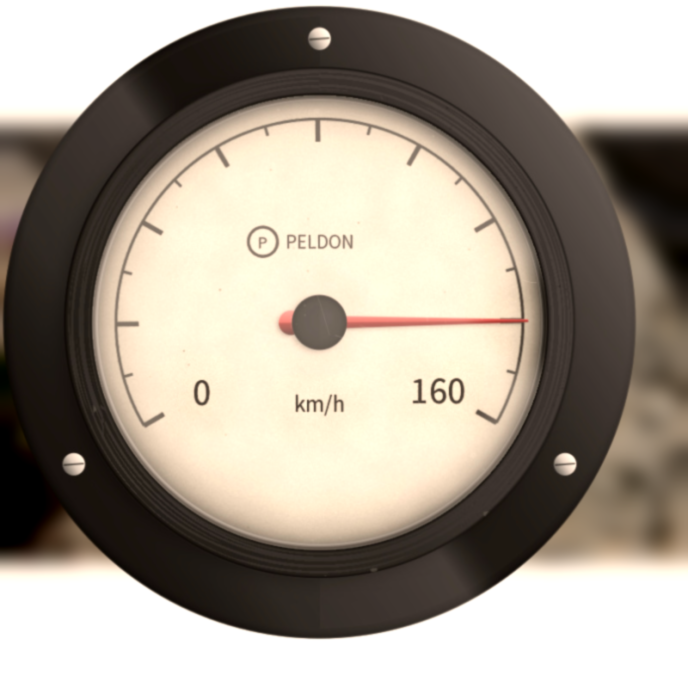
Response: 140; km/h
